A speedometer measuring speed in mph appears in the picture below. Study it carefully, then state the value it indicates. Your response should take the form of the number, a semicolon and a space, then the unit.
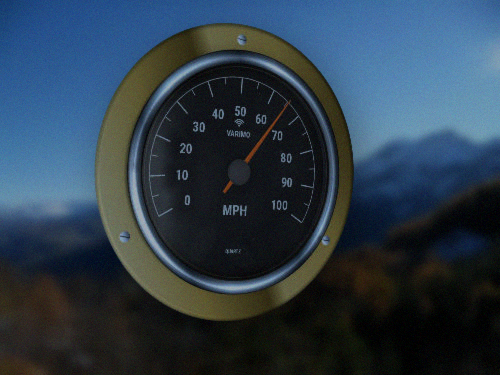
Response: 65; mph
